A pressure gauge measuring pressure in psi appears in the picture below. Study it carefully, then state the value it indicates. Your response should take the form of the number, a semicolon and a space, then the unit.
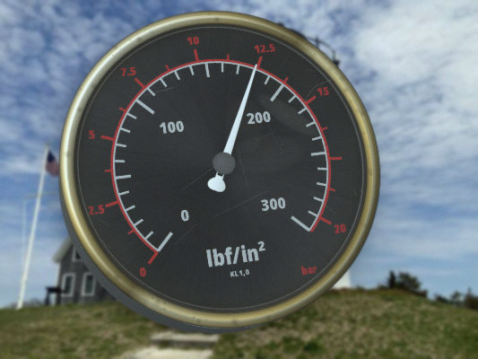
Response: 180; psi
